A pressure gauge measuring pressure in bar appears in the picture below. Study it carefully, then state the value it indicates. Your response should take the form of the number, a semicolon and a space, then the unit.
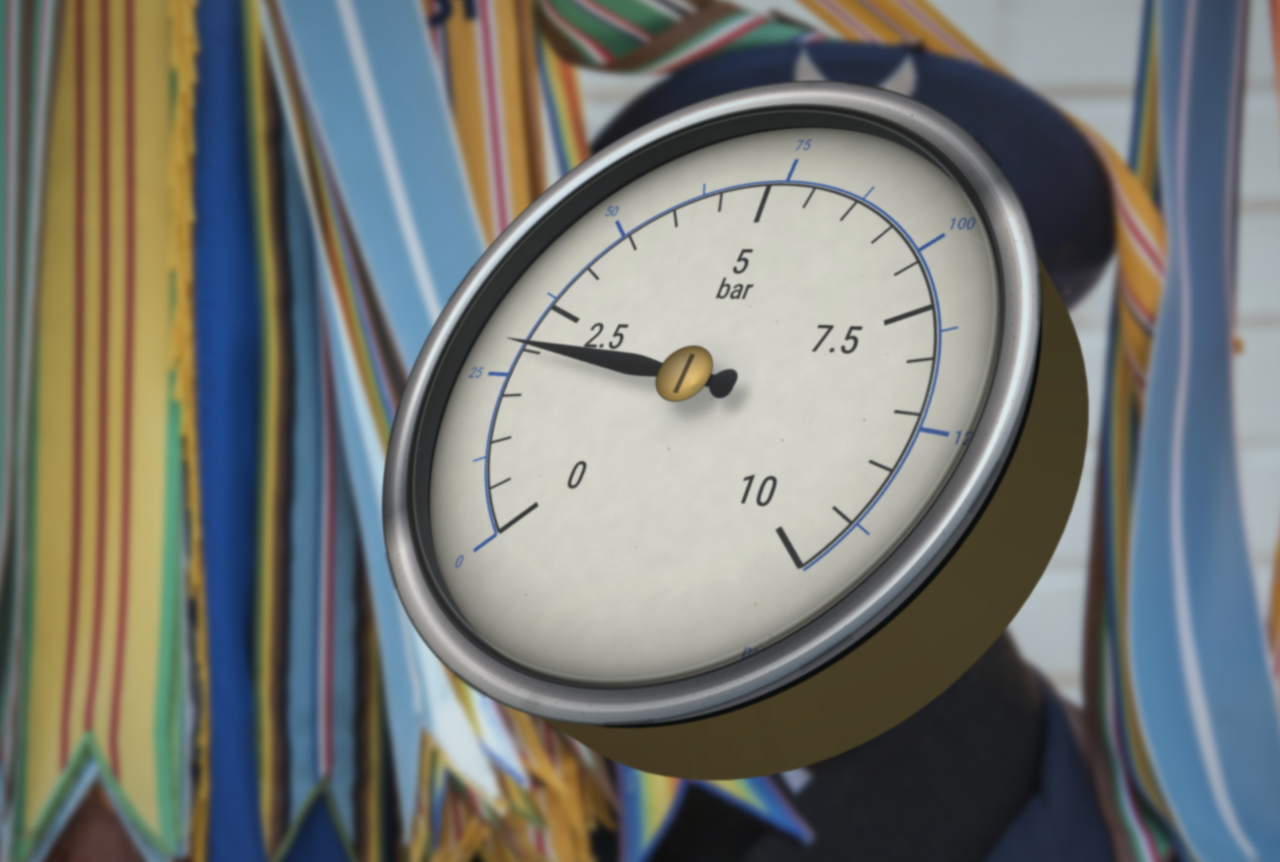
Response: 2; bar
